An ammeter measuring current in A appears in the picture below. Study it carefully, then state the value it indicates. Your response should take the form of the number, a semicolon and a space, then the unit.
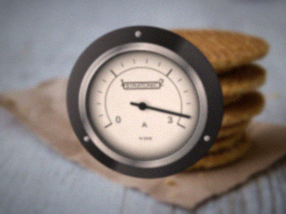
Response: 2.8; A
